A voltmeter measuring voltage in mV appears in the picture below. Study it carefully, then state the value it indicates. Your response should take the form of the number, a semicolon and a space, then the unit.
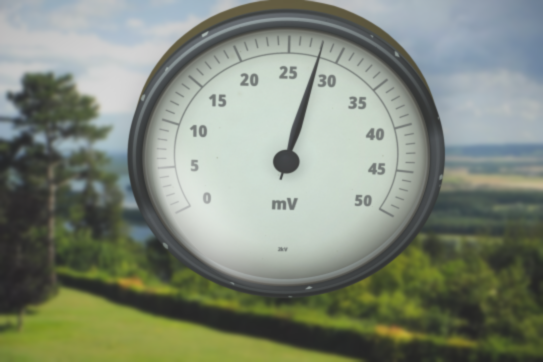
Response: 28; mV
